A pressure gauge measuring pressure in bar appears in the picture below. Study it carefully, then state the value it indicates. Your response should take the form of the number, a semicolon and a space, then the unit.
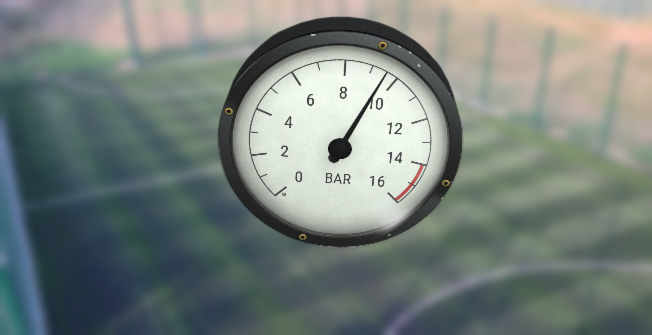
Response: 9.5; bar
